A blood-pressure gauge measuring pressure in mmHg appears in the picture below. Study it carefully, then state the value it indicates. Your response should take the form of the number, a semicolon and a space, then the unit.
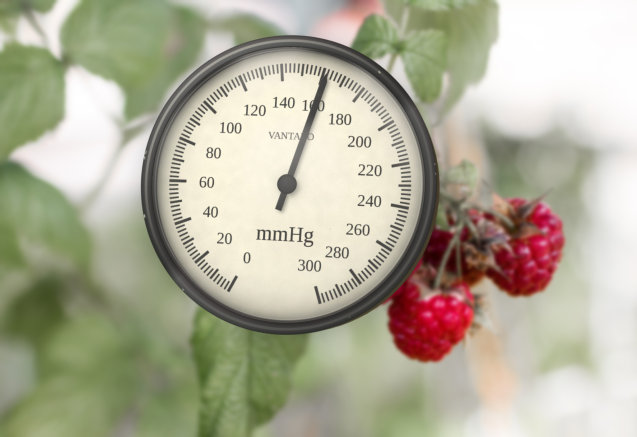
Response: 162; mmHg
